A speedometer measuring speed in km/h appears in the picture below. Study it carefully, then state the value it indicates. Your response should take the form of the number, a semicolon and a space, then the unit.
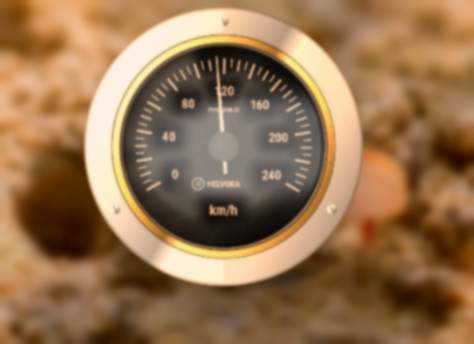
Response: 115; km/h
